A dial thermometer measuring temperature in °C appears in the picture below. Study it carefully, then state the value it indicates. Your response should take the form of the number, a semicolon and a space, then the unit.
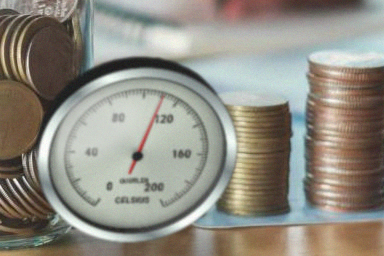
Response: 110; °C
